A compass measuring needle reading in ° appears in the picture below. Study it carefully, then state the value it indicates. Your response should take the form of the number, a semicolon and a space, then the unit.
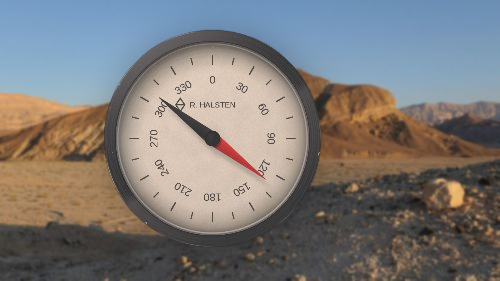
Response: 127.5; °
